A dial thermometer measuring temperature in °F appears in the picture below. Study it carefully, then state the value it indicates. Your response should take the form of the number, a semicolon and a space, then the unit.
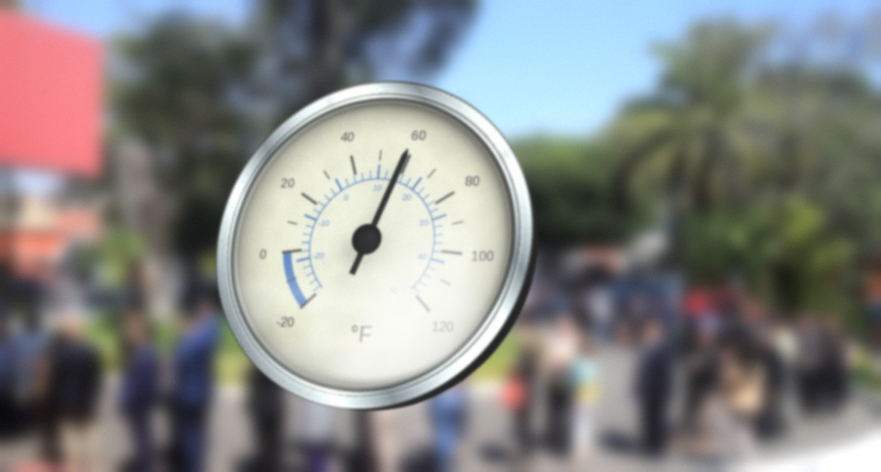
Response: 60; °F
